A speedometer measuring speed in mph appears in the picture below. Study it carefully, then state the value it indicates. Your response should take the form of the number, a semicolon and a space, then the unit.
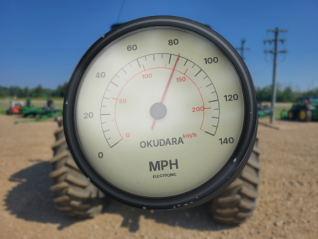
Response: 85; mph
